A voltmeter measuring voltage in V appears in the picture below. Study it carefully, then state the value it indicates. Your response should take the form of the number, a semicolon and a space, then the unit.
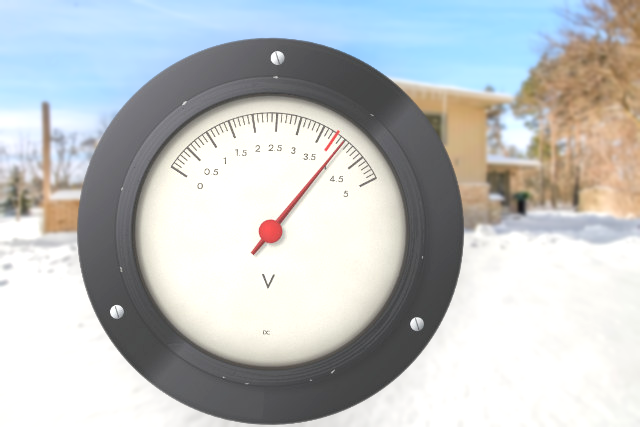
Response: 4; V
